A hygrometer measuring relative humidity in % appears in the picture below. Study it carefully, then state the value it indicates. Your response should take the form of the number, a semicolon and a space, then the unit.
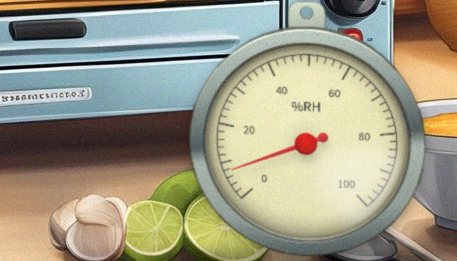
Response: 8; %
